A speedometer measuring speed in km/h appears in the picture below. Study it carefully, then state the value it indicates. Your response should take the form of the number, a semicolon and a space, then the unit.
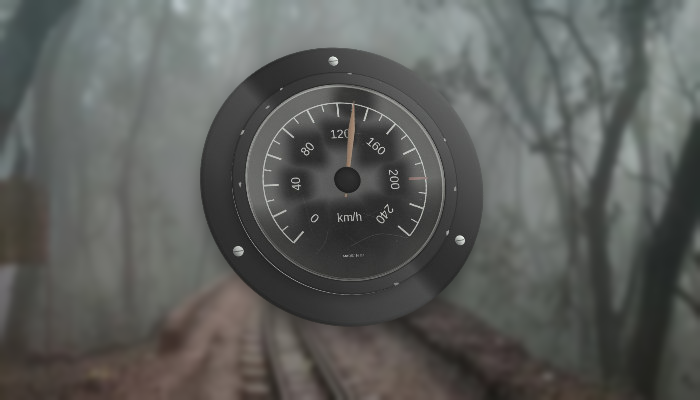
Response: 130; km/h
